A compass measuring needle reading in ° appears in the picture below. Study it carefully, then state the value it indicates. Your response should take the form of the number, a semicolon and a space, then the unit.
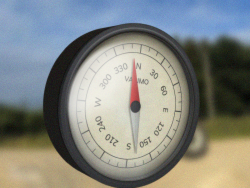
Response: 350; °
